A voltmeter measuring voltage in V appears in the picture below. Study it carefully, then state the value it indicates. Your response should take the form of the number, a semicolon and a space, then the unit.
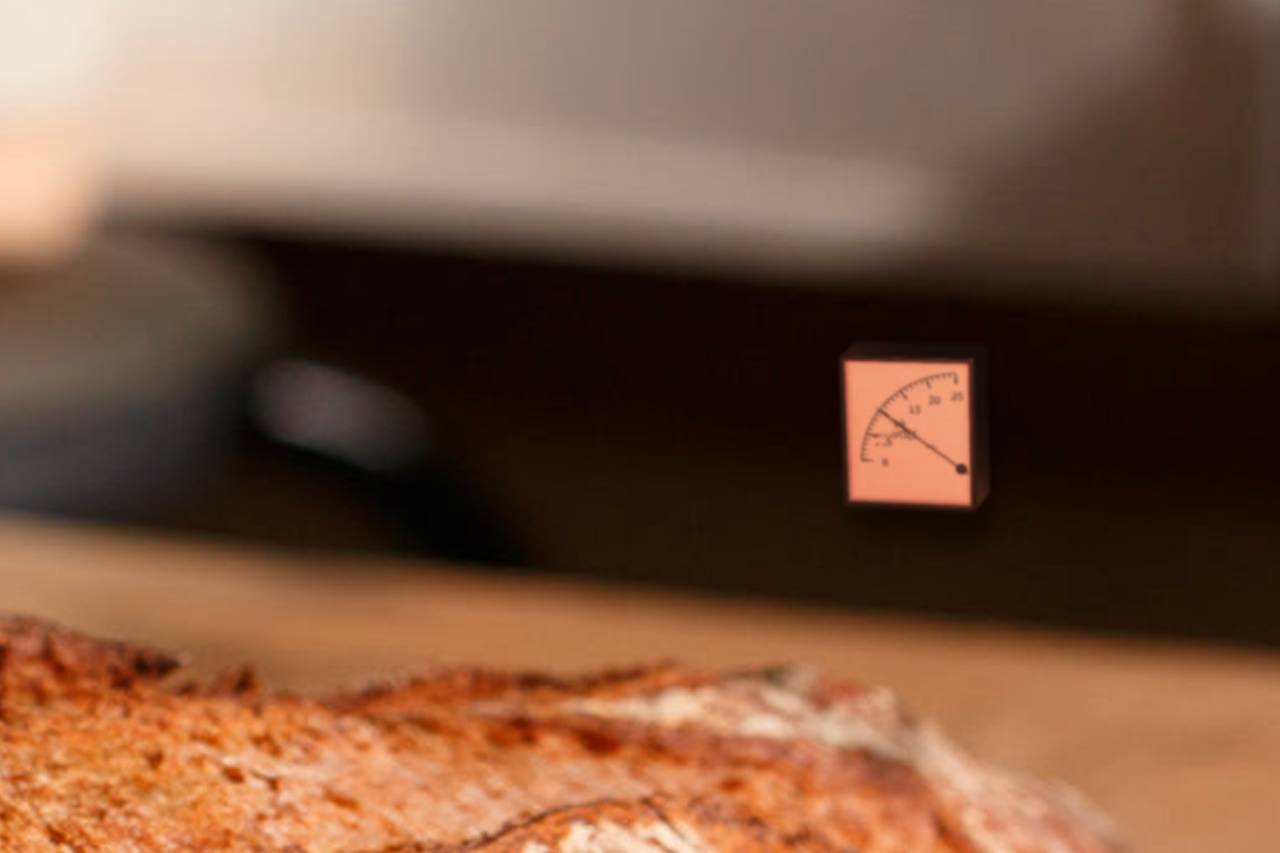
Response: 10; V
